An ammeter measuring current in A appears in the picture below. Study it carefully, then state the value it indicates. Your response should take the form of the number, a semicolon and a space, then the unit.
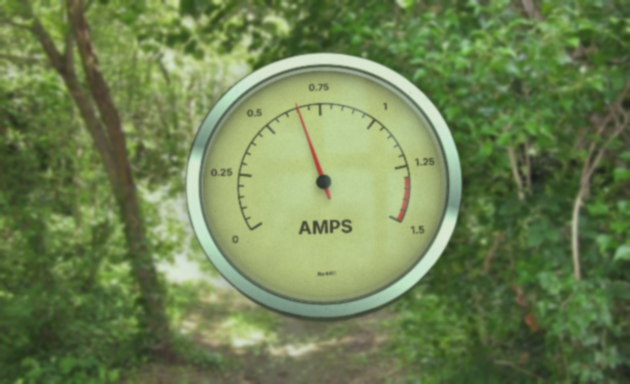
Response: 0.65; A
